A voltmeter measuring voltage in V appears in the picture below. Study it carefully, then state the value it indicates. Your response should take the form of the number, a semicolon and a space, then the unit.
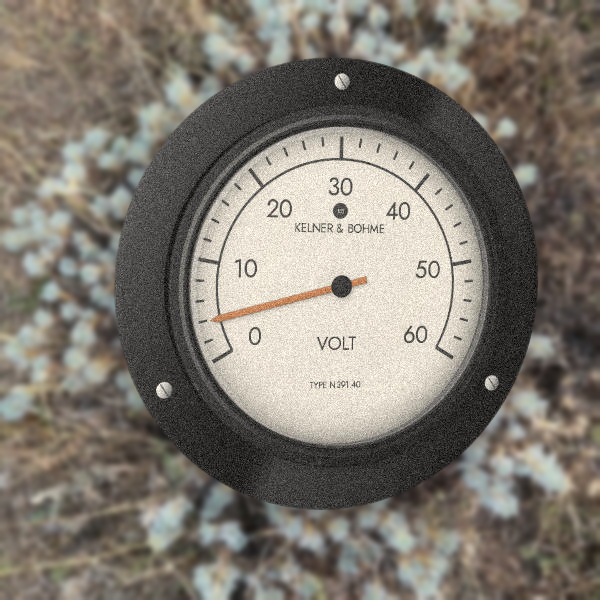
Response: 4; V
